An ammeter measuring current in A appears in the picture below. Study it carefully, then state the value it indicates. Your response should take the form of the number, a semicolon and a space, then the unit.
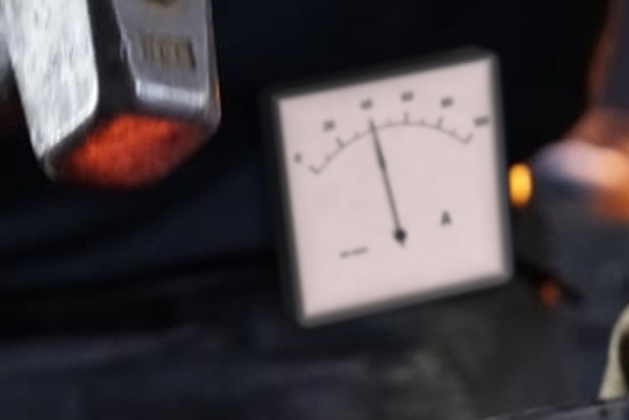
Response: 40; A
